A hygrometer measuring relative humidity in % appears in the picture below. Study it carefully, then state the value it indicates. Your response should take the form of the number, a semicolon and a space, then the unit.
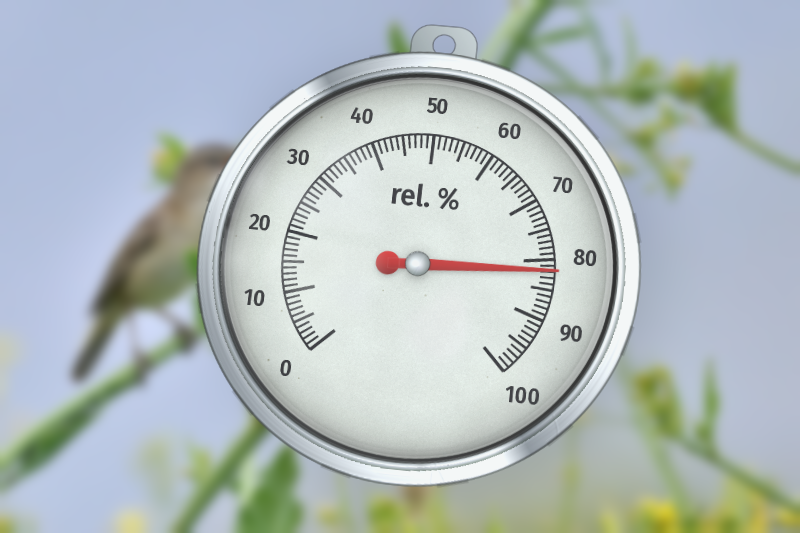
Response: 82; %
